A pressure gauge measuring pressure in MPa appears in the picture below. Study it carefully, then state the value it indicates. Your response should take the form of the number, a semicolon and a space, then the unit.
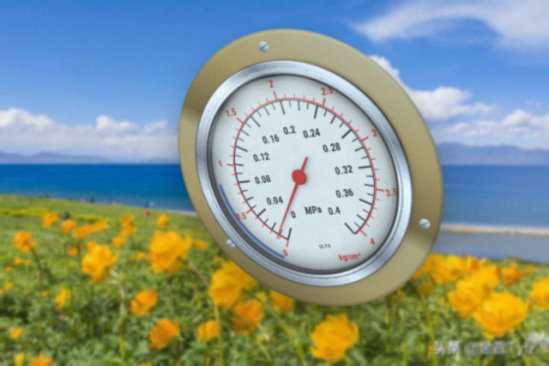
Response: 0.01; MPa
